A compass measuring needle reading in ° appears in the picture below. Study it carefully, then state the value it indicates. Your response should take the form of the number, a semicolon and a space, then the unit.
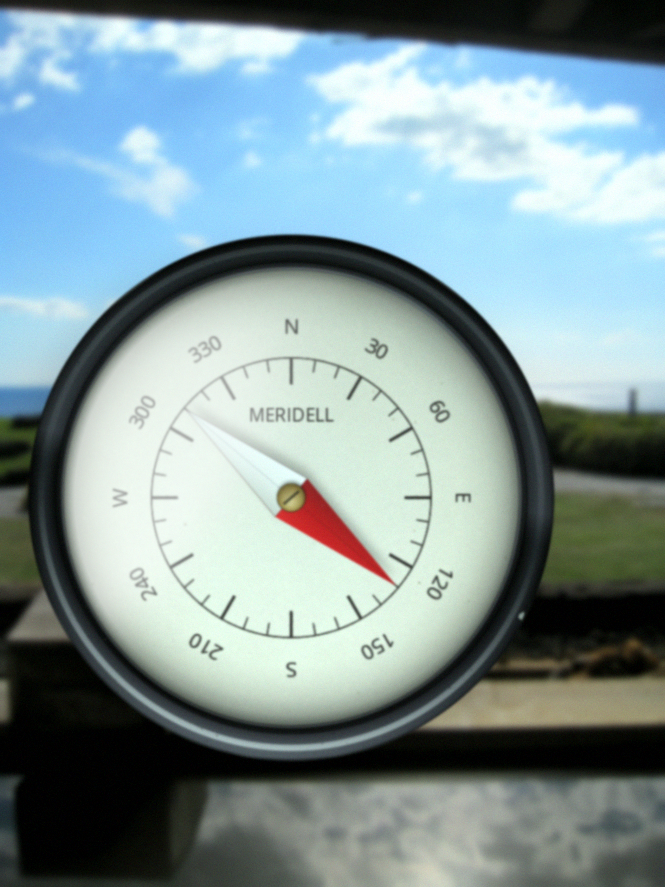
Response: 130; °
